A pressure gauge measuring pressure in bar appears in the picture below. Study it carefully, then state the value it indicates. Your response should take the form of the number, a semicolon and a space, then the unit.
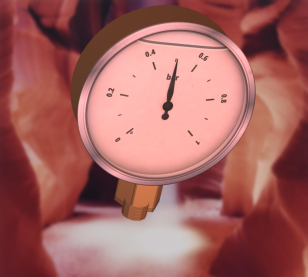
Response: 0.5; bar
